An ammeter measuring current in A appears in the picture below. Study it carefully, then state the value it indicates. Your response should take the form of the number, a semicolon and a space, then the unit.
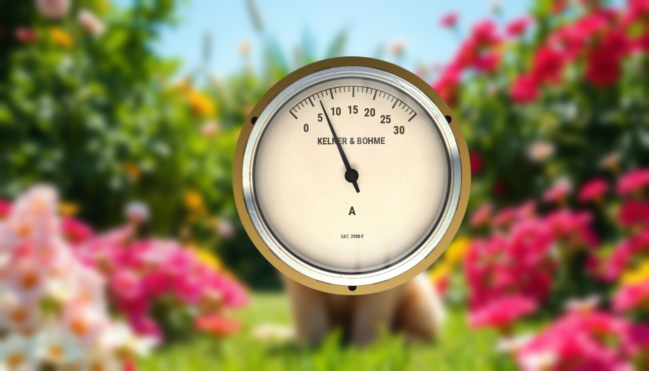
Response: 7; A
